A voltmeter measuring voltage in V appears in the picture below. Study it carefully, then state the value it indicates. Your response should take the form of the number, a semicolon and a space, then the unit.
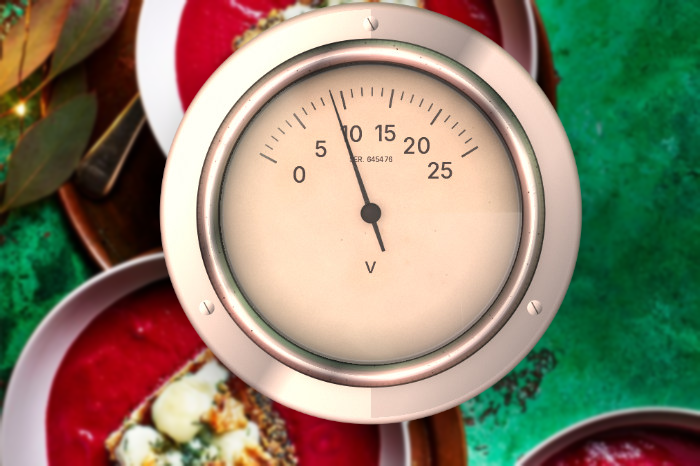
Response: 9; V
